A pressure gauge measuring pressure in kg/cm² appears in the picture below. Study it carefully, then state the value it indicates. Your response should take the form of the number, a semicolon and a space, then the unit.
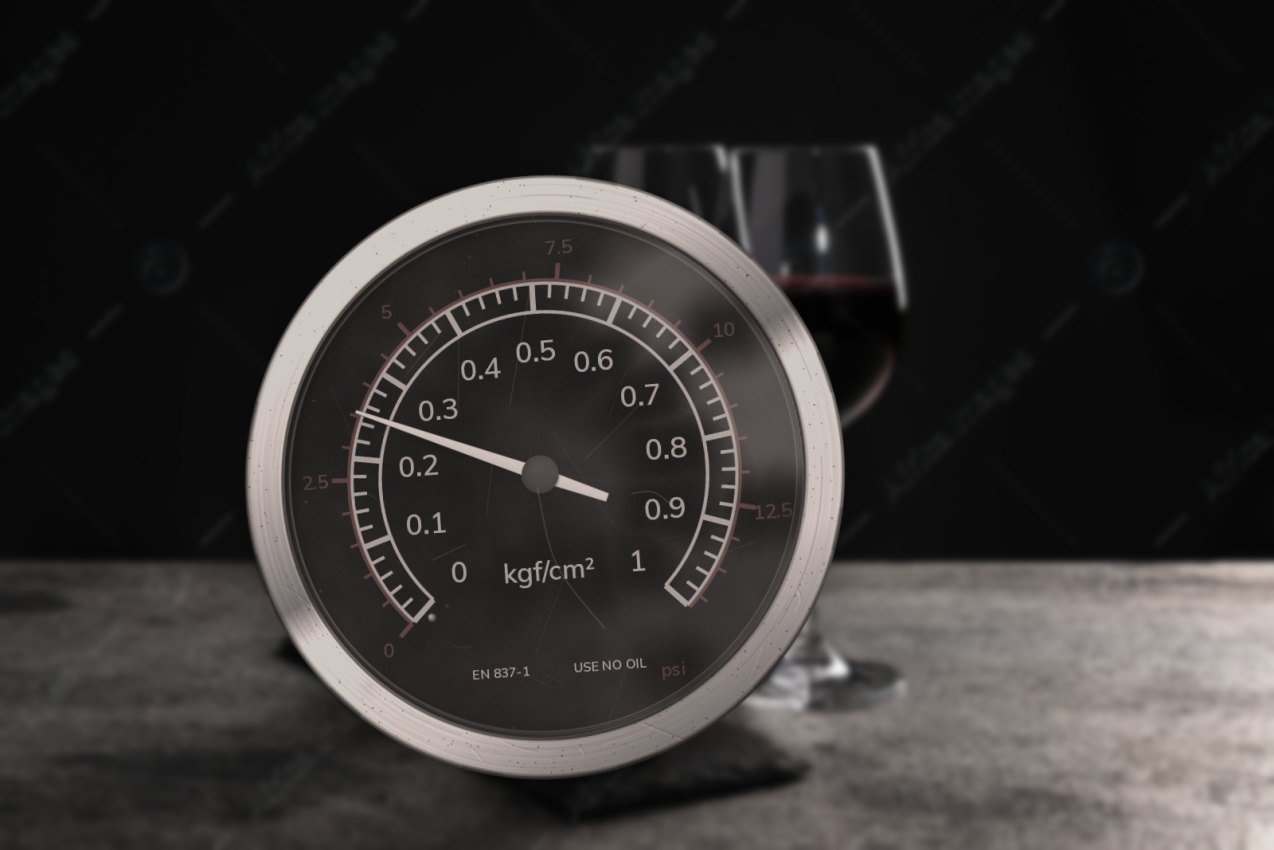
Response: 0.25; kg/cm²
